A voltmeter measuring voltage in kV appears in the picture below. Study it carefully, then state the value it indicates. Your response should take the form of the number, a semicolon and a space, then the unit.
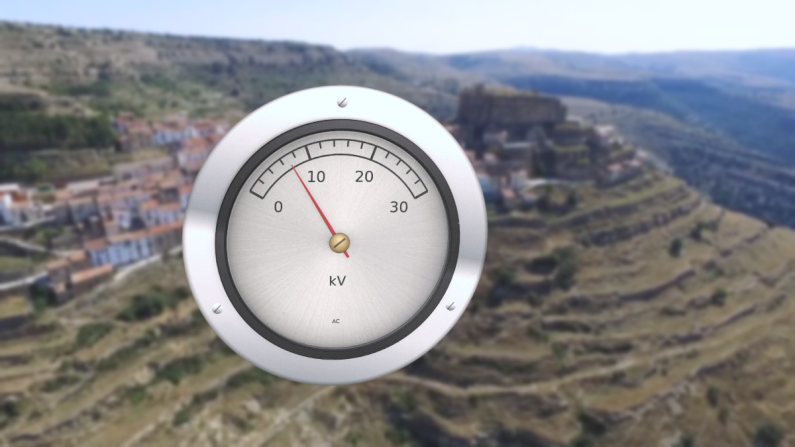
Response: 7; kV
